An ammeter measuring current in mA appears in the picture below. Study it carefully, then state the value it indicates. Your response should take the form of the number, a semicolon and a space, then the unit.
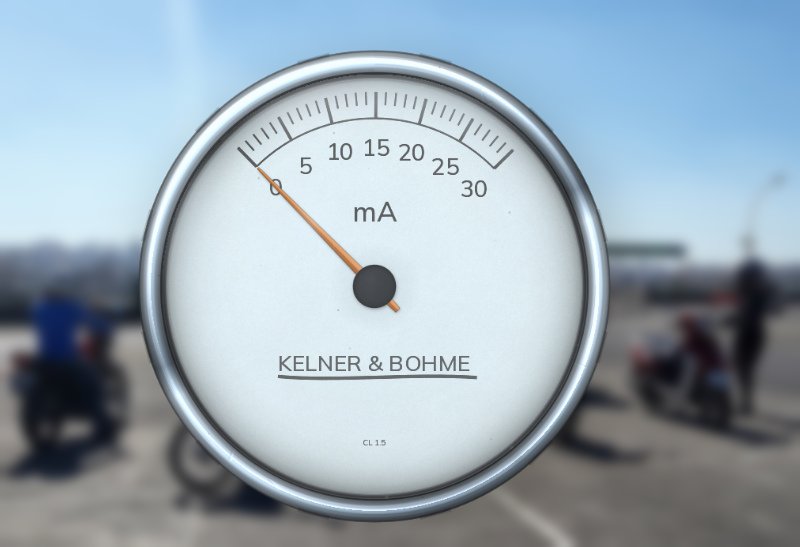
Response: 0; mA
